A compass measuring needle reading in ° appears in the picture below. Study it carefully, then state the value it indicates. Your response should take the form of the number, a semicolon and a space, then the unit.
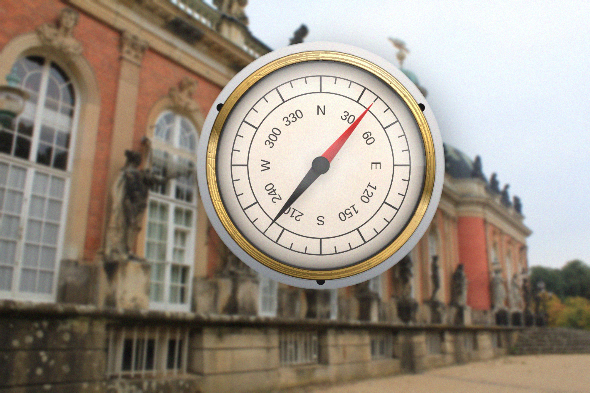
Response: 40; °
